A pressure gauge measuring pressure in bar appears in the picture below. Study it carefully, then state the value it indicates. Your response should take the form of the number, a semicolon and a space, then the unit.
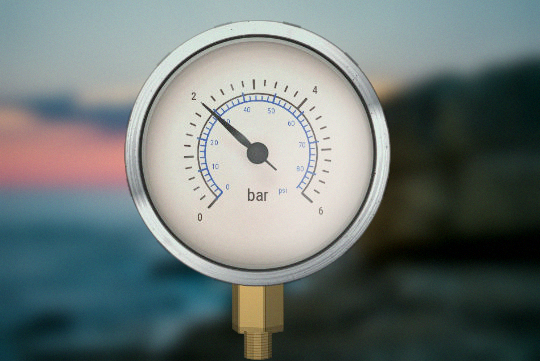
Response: 2; bar
